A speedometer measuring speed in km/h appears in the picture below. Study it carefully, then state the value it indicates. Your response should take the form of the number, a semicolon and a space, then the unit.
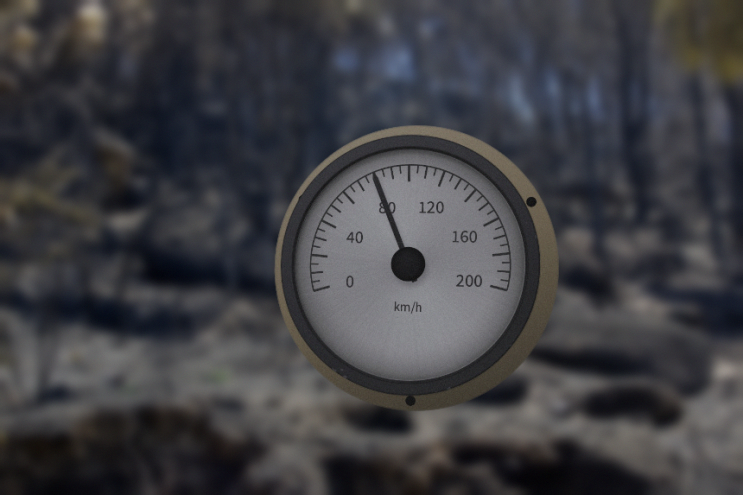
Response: 80; km/h
